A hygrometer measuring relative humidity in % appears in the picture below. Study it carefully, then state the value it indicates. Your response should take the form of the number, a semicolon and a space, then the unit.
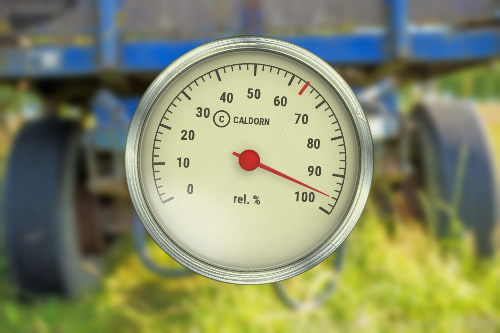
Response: 96; %
